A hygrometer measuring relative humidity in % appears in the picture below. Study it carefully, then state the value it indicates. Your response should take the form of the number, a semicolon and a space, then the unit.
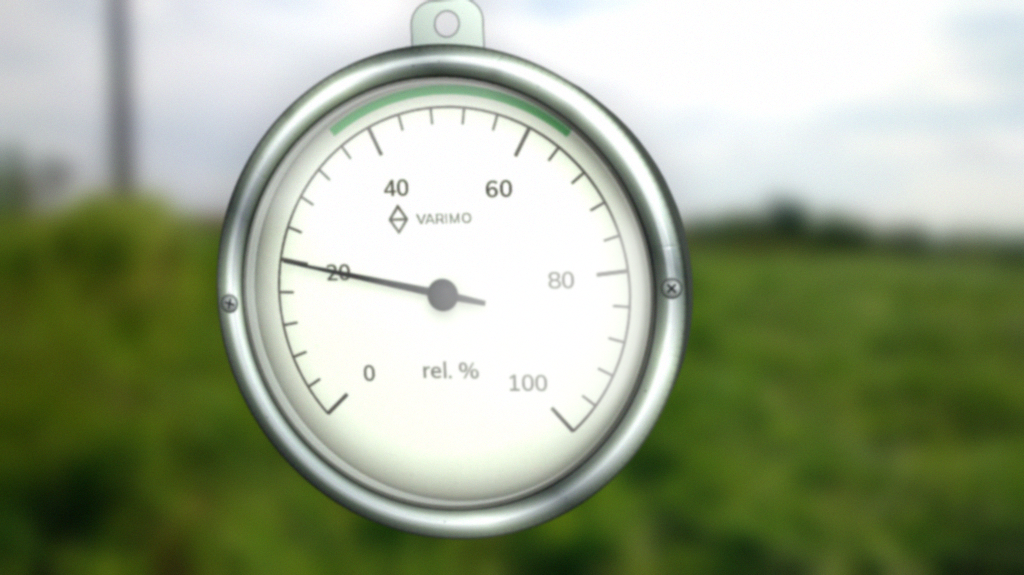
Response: 20; %
